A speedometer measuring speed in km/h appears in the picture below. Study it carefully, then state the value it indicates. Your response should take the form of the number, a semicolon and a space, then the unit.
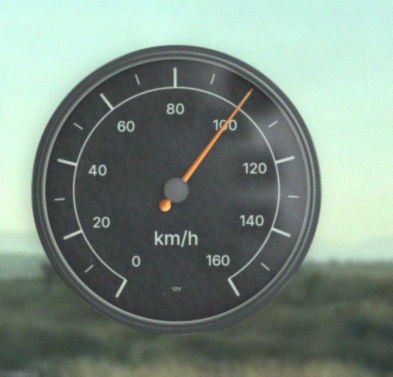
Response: 100; km/h
